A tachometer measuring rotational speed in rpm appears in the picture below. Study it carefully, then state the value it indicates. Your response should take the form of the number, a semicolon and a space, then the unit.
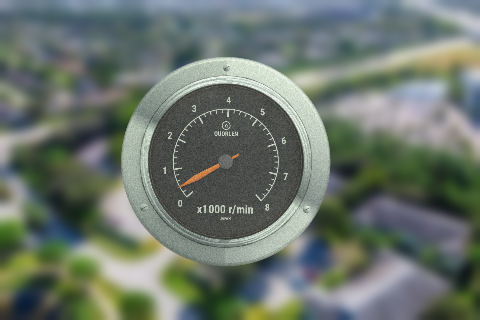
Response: 400; rpm
